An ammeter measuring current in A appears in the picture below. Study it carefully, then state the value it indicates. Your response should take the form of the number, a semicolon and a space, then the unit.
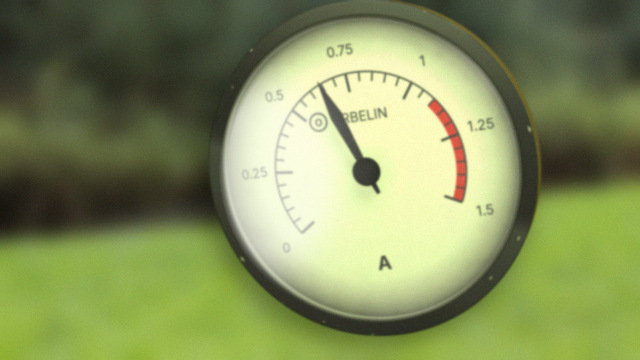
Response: 0.65; A
